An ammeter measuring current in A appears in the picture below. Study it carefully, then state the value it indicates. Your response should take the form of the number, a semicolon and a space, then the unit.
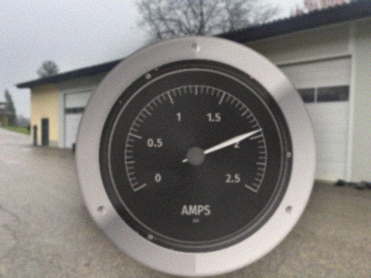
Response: 1.95; A
